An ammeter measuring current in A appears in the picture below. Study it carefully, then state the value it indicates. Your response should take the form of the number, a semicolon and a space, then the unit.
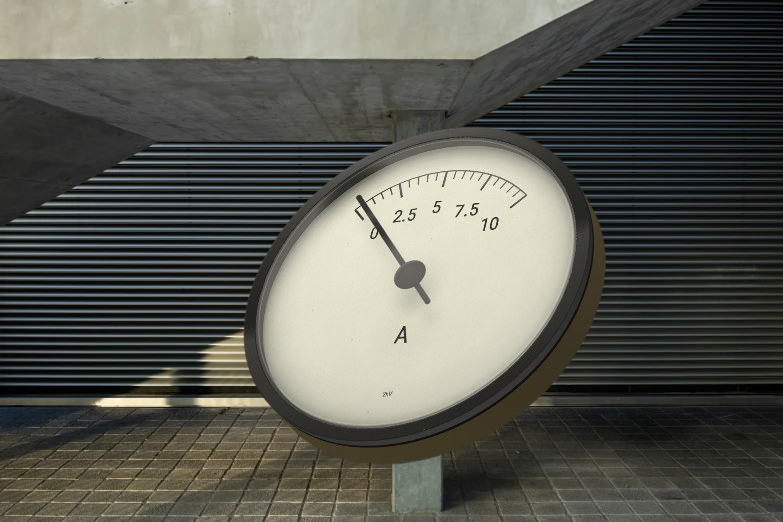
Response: 0.5; A
